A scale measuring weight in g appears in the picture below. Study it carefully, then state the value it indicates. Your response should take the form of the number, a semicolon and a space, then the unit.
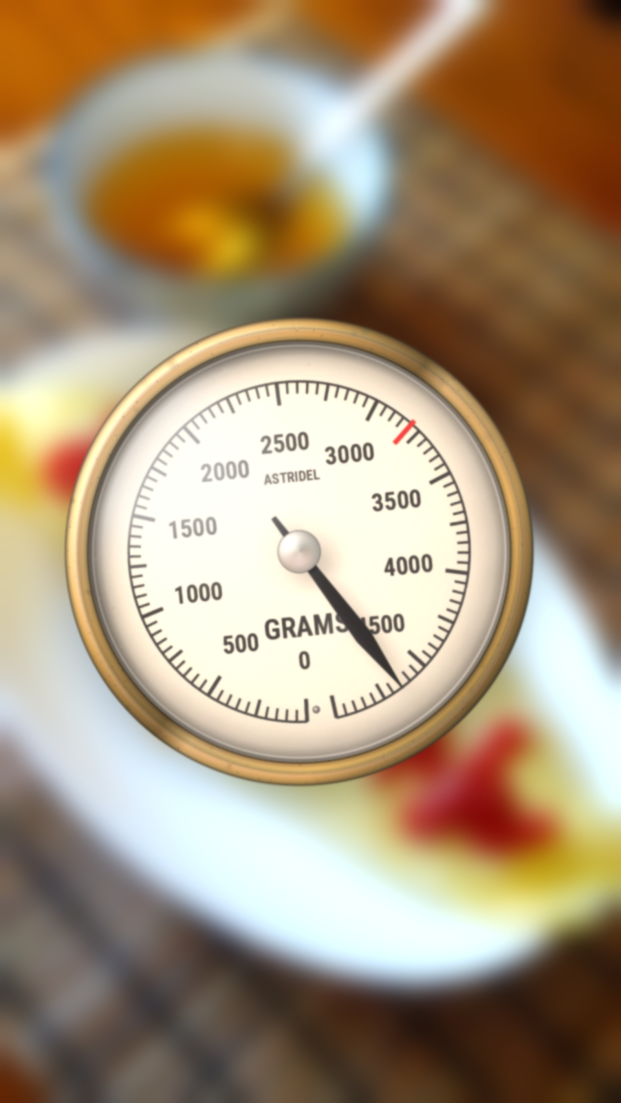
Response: 4650; g
